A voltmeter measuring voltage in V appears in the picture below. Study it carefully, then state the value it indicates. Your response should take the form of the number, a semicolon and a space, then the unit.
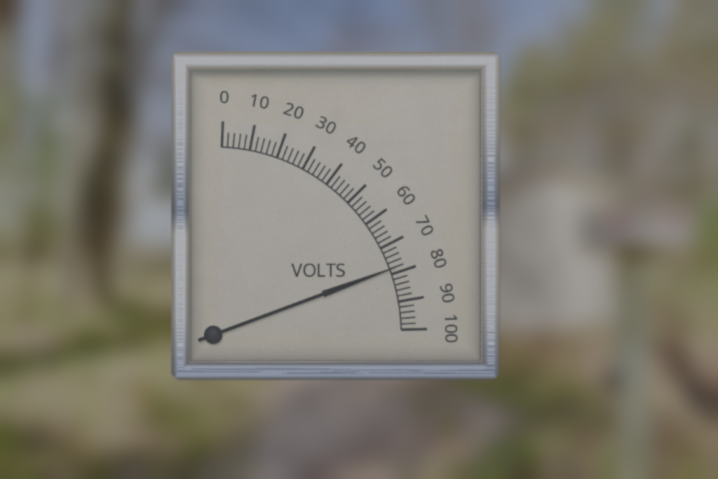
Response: 78; V
